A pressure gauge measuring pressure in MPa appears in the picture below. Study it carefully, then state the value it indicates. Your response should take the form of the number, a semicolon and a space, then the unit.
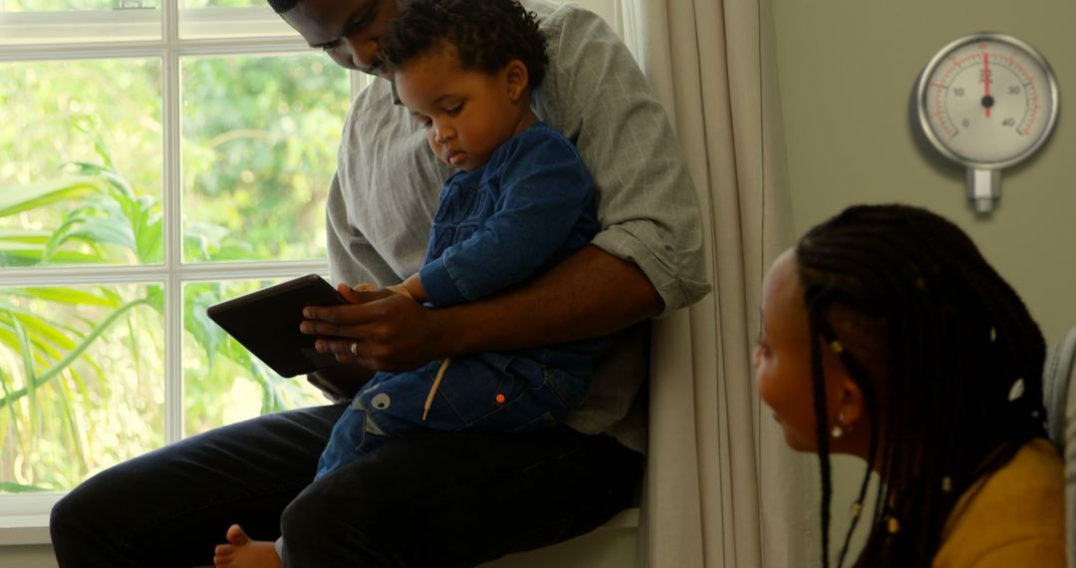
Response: 20; MPa
